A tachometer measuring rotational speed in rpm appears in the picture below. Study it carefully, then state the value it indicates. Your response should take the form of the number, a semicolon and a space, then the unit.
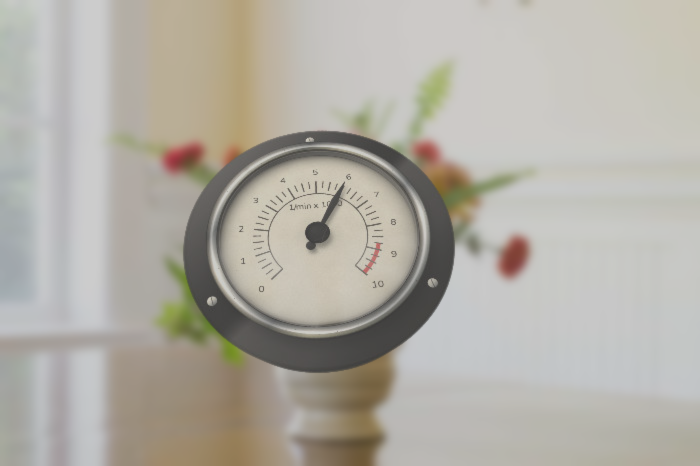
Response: 6000; rpm
